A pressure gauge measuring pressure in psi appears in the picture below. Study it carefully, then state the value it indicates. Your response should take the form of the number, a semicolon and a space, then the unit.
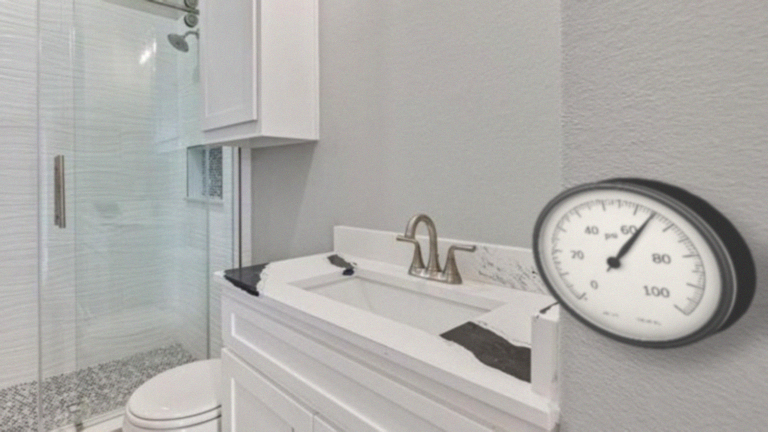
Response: 65; psi
